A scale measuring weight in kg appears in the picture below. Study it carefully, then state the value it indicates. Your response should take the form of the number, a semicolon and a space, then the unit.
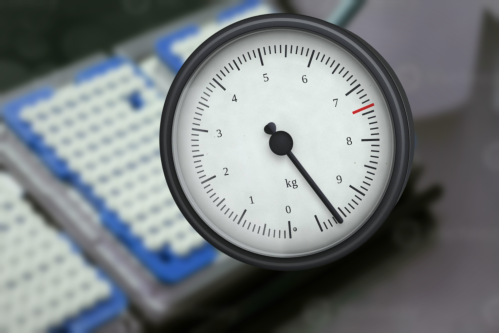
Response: 9.6; kg
